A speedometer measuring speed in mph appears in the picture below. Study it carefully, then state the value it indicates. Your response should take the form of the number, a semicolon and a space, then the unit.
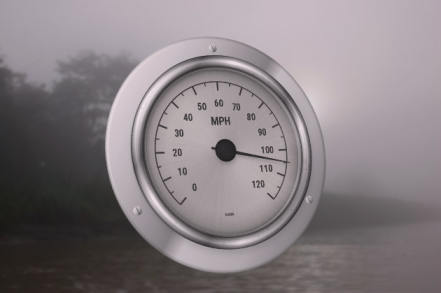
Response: 105; mph
